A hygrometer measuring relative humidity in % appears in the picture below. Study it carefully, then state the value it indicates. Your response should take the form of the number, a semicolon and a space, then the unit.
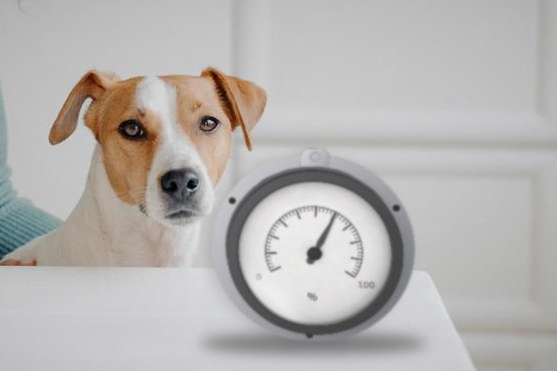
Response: 60; %
